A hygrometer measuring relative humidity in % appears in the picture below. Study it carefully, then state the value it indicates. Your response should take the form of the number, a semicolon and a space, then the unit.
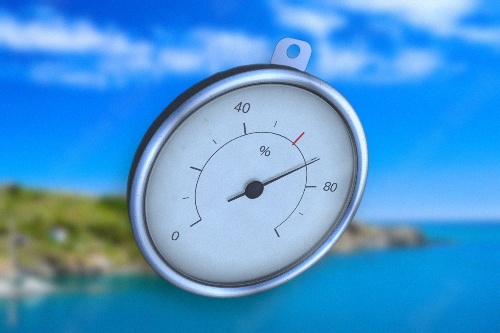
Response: 70; %
